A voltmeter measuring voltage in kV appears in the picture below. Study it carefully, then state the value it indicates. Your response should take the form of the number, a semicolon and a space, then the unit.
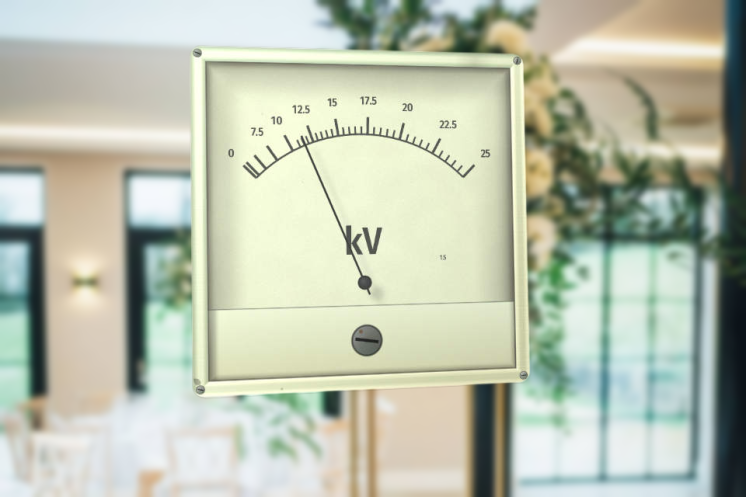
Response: 11.5; kV
